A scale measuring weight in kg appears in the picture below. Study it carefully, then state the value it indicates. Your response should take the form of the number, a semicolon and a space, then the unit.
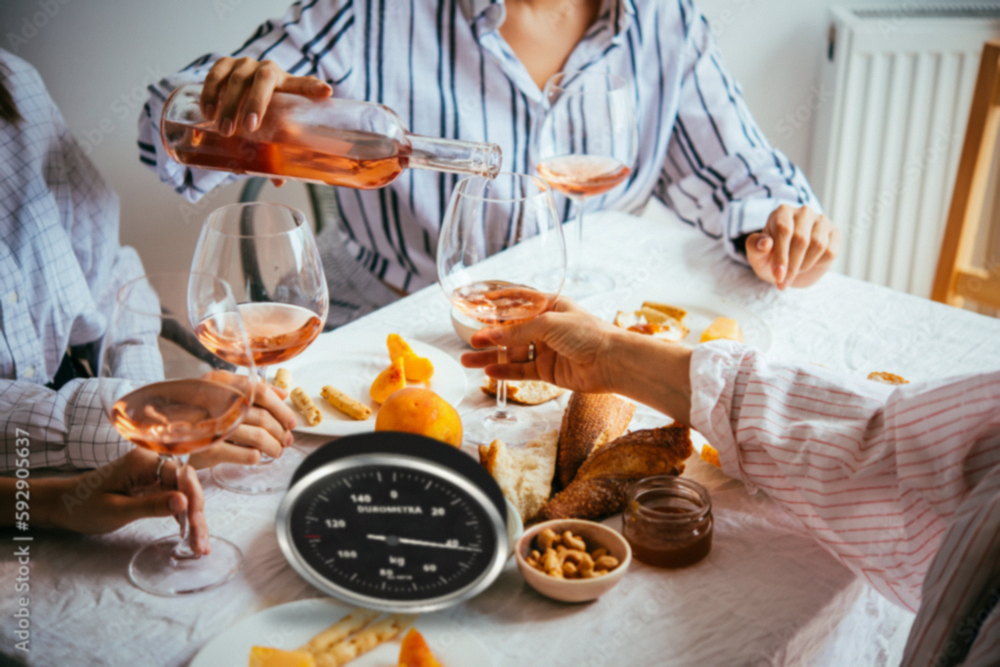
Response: 40; kg
